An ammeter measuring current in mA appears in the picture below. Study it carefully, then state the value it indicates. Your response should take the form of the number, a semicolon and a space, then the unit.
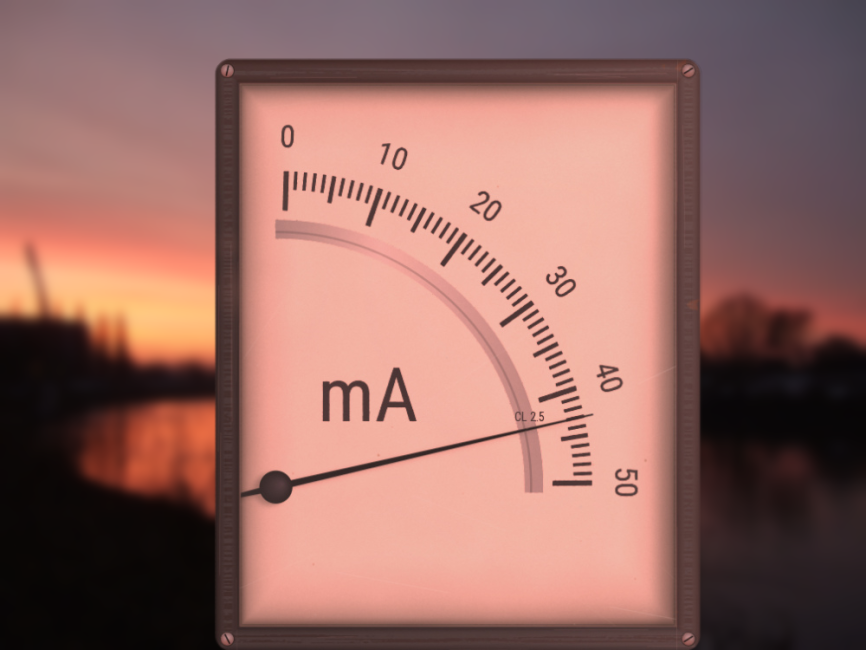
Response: 43; mA
